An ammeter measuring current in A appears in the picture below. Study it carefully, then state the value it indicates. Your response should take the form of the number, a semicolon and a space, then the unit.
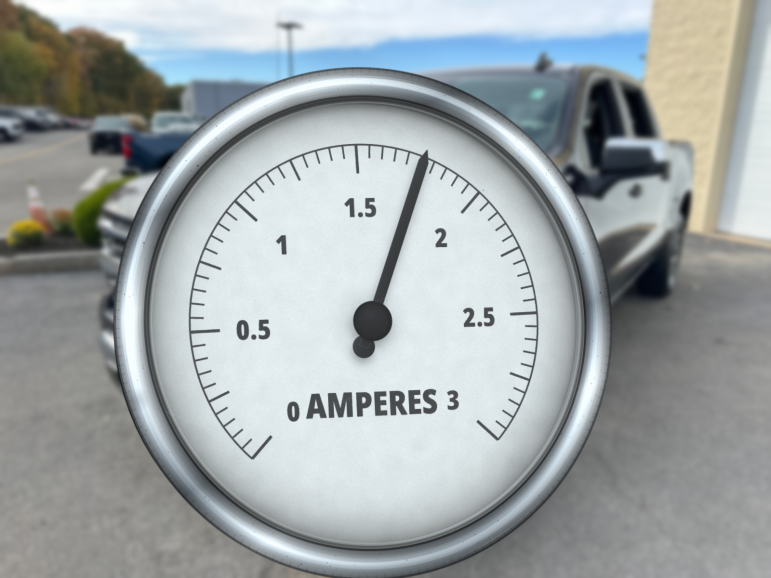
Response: 1.75; A
